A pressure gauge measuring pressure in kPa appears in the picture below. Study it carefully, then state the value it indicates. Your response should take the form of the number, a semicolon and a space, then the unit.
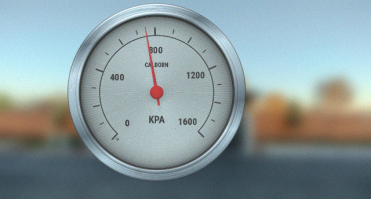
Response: 750; kPa
